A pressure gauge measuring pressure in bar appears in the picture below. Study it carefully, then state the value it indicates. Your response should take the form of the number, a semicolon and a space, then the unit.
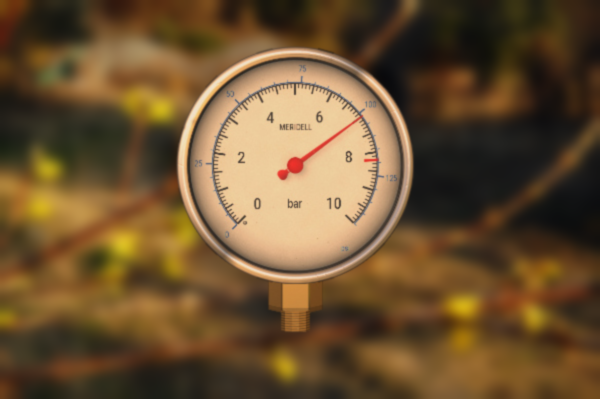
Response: 7; bar
